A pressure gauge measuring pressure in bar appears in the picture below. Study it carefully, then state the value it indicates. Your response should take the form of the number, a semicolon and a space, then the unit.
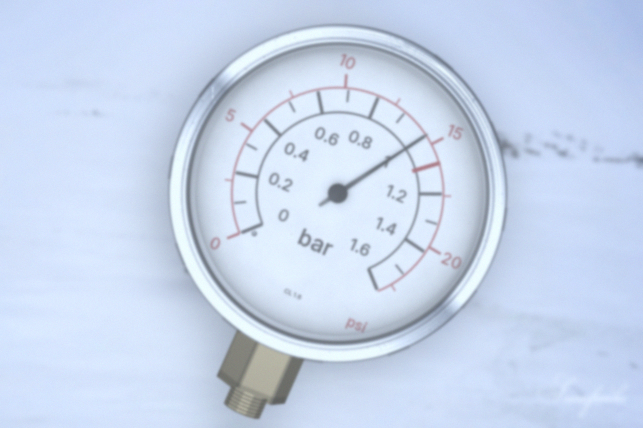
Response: 1; bar
